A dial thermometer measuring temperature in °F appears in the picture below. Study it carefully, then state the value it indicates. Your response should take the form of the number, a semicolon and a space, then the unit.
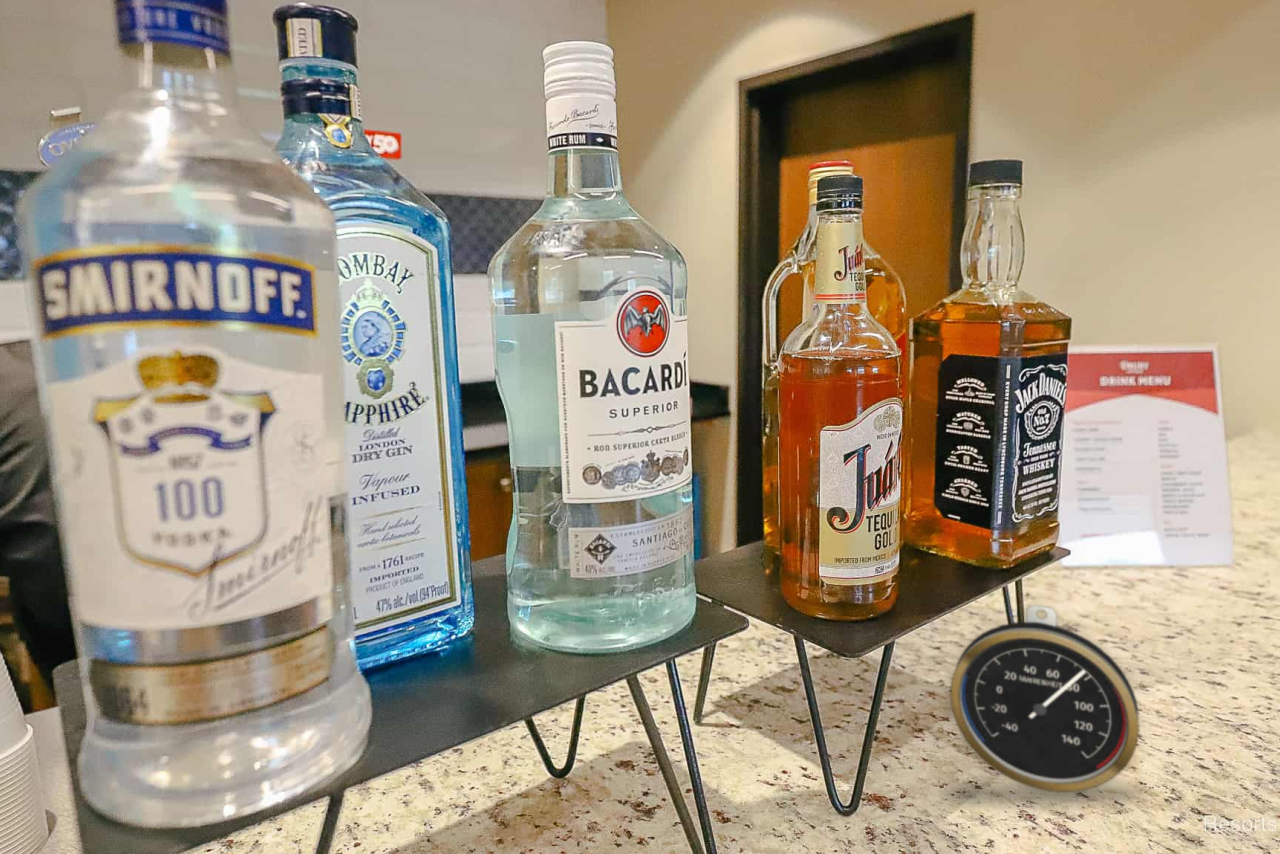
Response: 75; °F
